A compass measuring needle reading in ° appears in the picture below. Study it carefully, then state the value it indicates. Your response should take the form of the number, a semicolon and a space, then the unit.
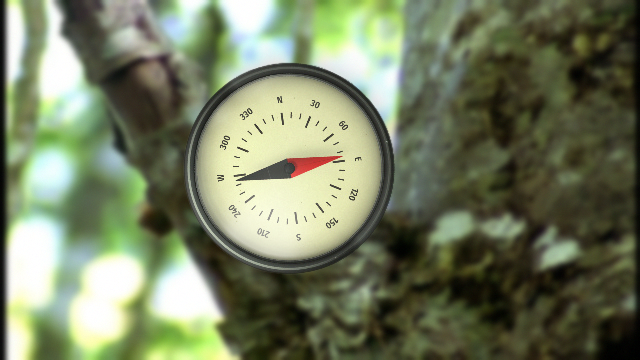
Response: 85; °
